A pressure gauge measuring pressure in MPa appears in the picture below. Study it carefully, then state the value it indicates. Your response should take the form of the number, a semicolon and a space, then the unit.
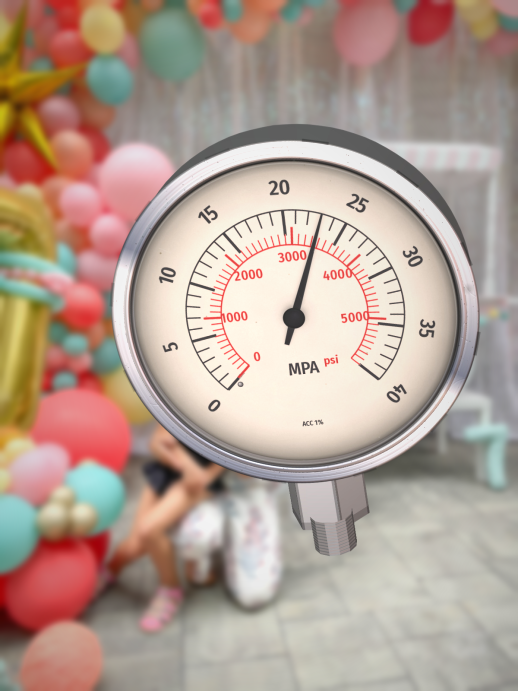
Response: 23; MPa
